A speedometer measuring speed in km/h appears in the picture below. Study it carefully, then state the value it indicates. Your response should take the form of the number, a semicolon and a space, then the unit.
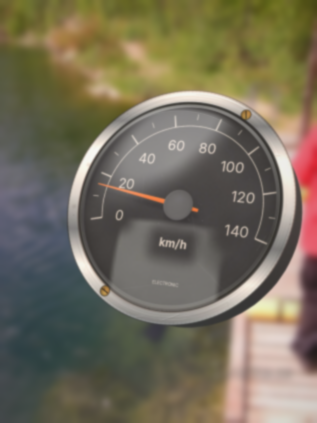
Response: 15; km/h
